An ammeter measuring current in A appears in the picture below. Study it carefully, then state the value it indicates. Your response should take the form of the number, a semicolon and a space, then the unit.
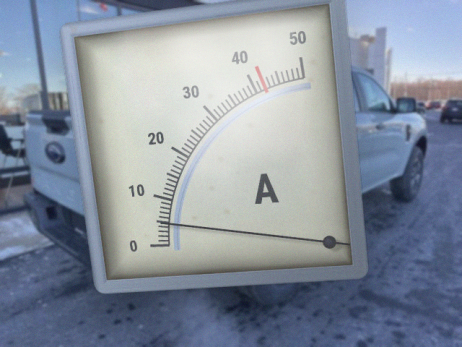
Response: 5; A
